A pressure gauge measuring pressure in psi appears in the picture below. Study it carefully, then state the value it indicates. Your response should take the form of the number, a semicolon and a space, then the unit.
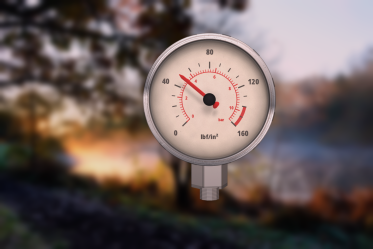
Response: 50; psi
